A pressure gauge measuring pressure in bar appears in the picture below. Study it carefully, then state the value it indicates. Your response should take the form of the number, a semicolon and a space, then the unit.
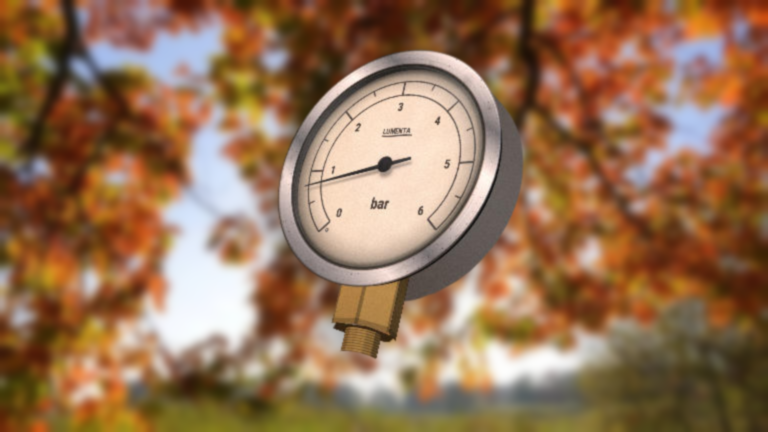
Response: 0.75; bar
